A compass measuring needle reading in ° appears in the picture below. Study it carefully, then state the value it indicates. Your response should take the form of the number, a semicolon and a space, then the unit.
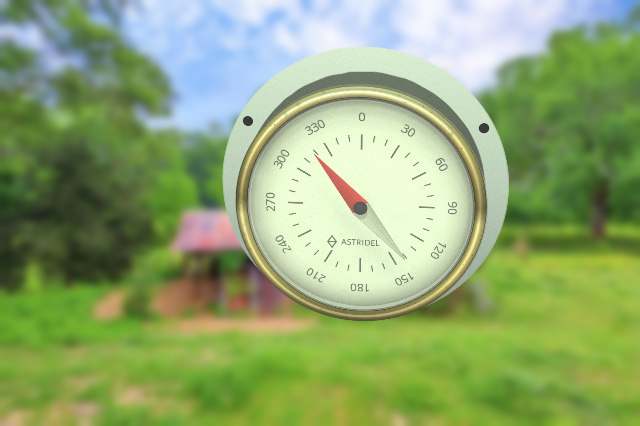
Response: 320; °
